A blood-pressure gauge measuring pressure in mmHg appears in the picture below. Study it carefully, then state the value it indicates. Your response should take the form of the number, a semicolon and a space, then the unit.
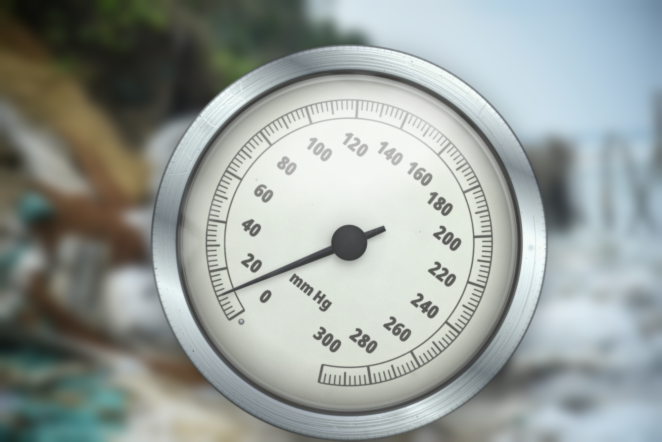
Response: 10; mmHg
